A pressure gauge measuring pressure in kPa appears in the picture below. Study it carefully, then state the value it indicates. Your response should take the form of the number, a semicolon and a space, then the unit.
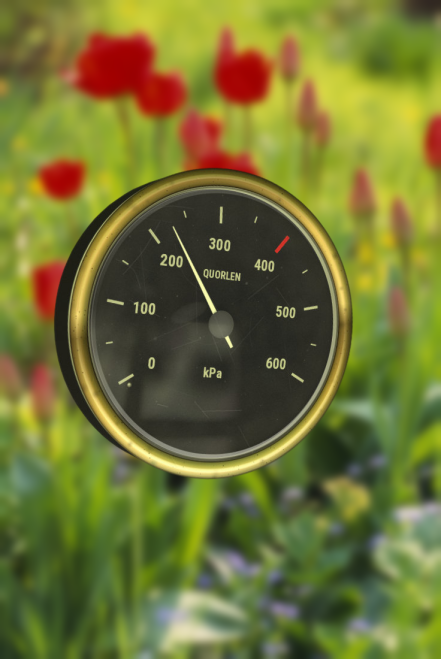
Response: 225; kPa
